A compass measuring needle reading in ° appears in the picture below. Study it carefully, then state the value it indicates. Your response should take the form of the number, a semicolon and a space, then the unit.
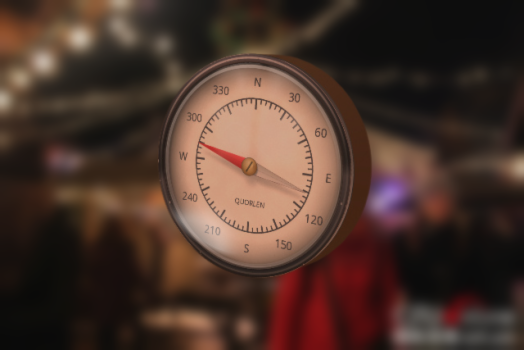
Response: 285; °
